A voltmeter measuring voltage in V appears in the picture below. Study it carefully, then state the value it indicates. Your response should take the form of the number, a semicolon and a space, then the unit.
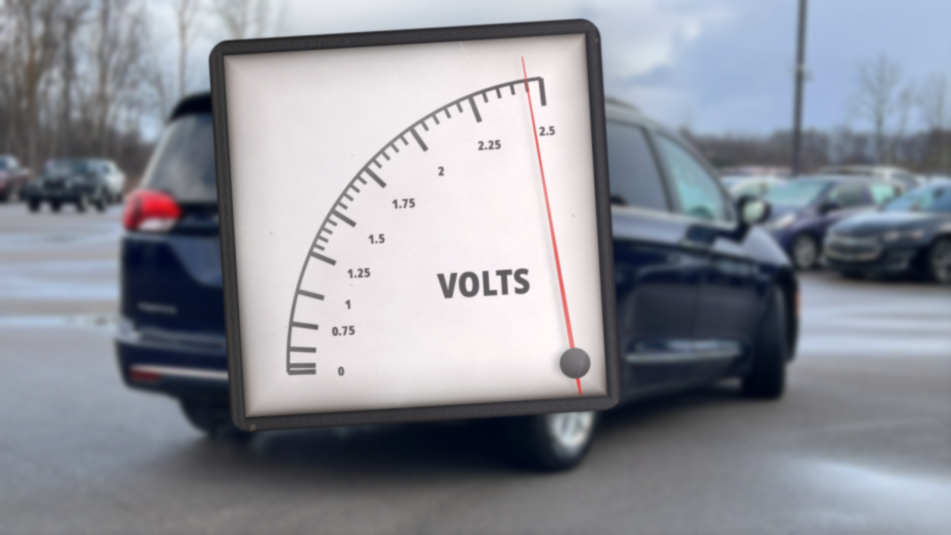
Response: 2.45; V
